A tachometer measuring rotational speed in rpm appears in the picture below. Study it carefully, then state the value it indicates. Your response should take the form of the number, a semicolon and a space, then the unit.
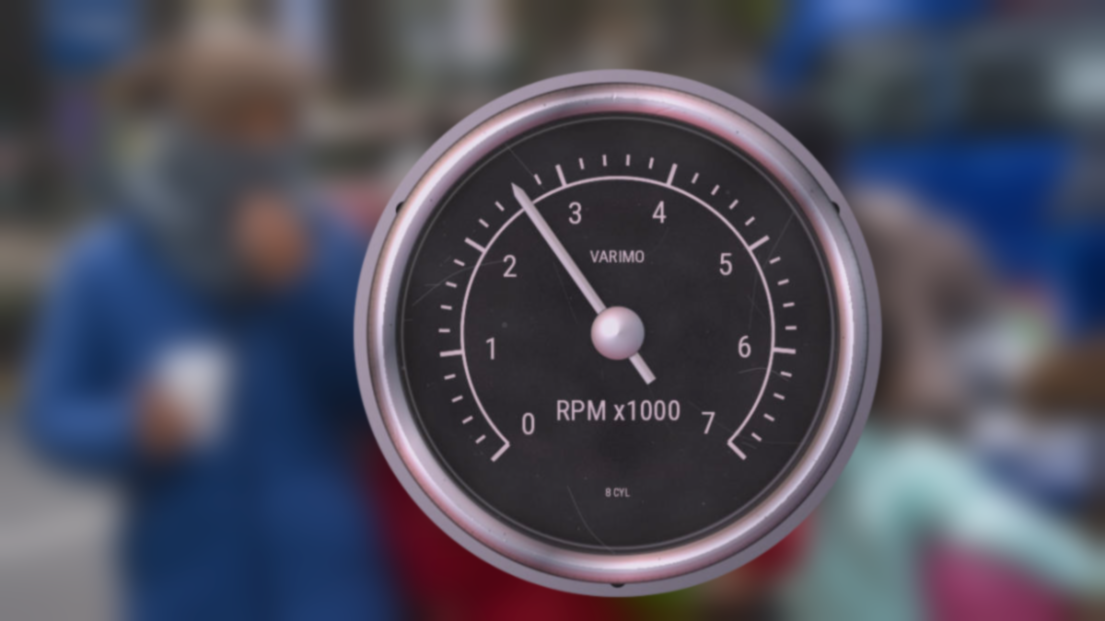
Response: 2600; rpm
